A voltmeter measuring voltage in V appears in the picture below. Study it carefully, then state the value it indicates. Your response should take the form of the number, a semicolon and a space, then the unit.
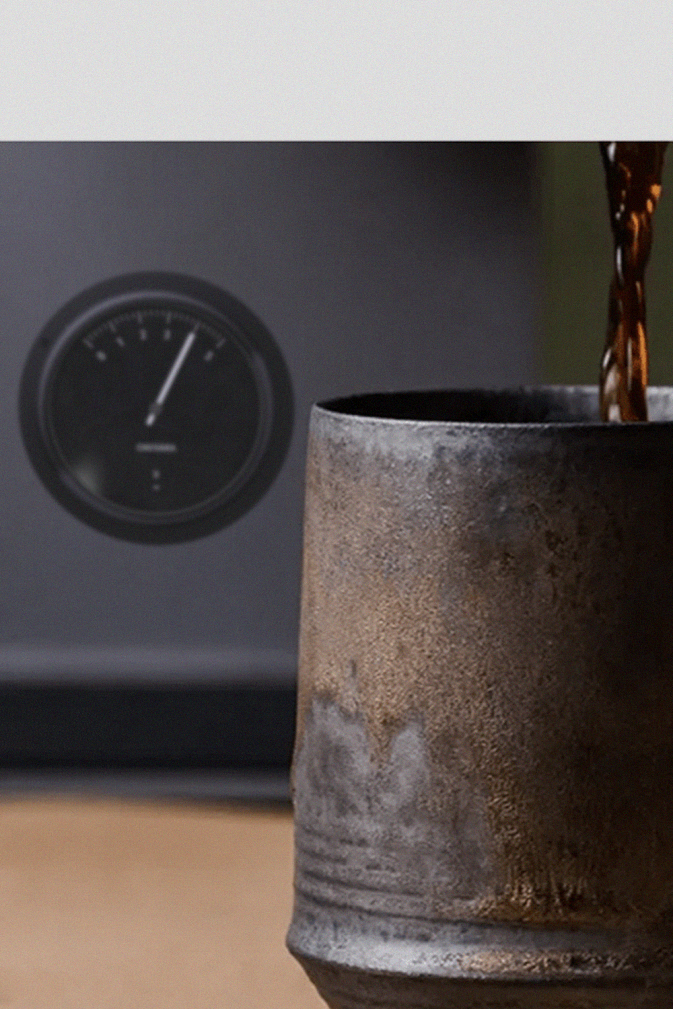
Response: 4; V
